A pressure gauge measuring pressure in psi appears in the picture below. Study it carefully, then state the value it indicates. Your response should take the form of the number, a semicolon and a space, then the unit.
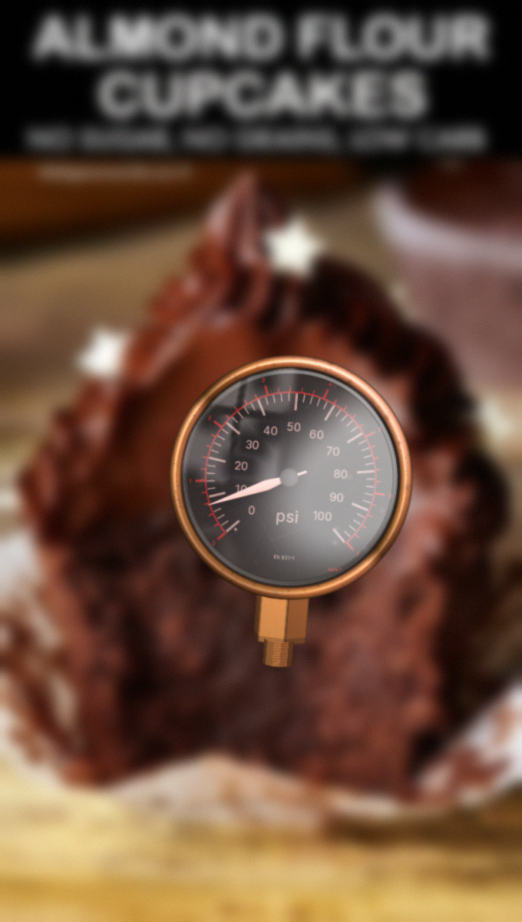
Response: 8; psi
